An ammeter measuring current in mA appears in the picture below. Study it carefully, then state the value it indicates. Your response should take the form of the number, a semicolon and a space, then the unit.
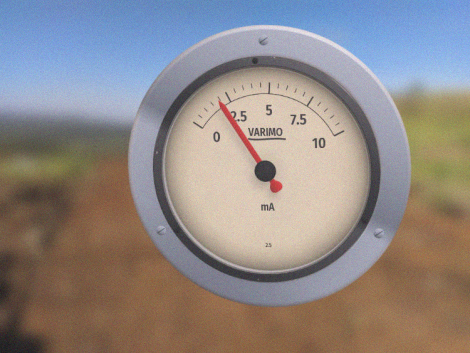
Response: 2; mA
